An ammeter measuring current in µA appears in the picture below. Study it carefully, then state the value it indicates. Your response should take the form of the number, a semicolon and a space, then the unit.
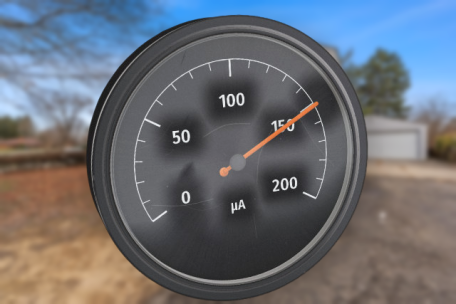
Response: 150; µA
